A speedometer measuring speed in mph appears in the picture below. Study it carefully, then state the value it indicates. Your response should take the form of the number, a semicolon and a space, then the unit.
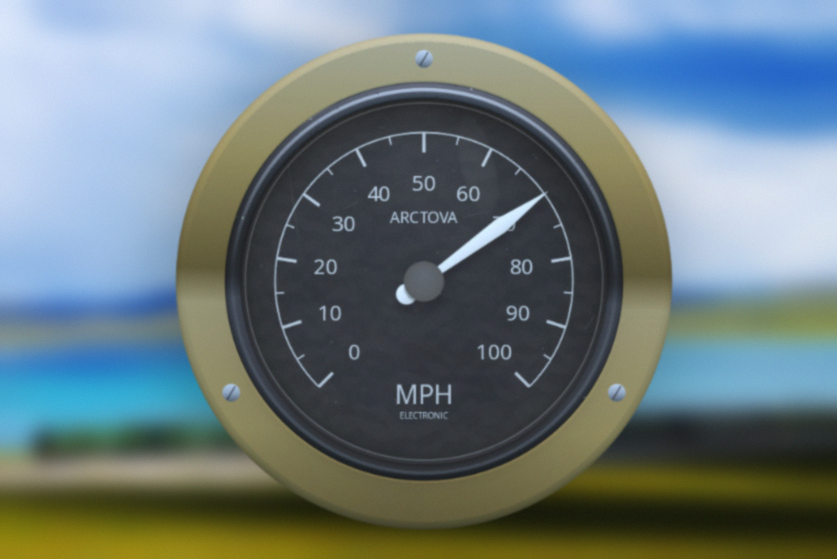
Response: 70; mph
